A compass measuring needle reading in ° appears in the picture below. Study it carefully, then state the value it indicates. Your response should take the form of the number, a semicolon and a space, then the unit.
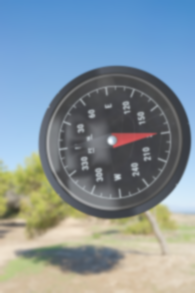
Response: 180; °
